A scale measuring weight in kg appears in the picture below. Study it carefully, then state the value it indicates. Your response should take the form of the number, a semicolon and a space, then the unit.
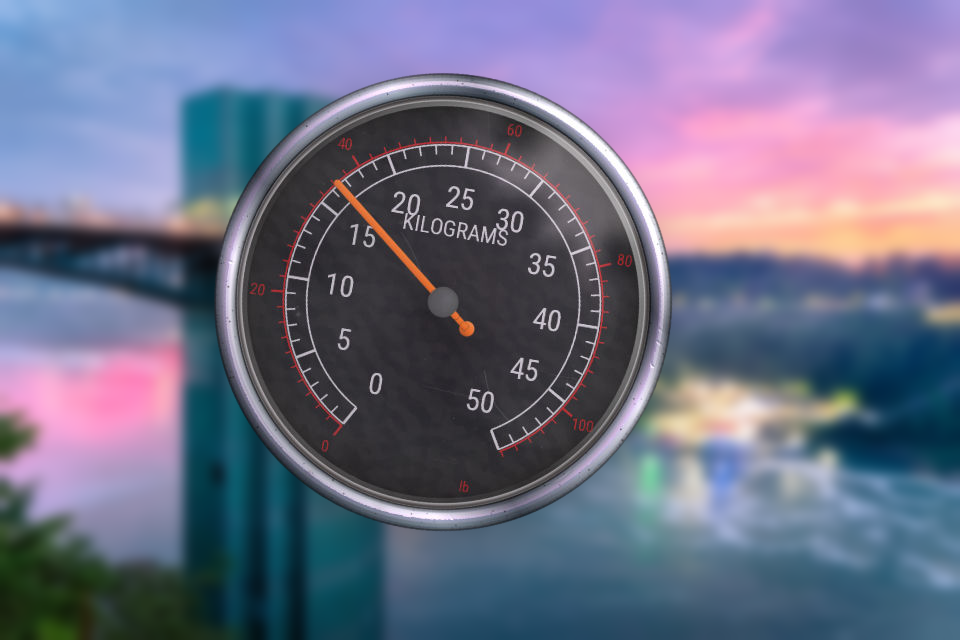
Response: 16.5; kg
